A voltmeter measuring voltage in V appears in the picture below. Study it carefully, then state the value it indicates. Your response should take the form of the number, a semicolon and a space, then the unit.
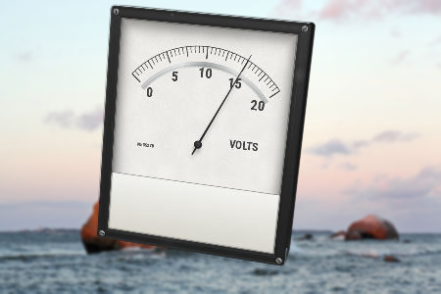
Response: 15; V
